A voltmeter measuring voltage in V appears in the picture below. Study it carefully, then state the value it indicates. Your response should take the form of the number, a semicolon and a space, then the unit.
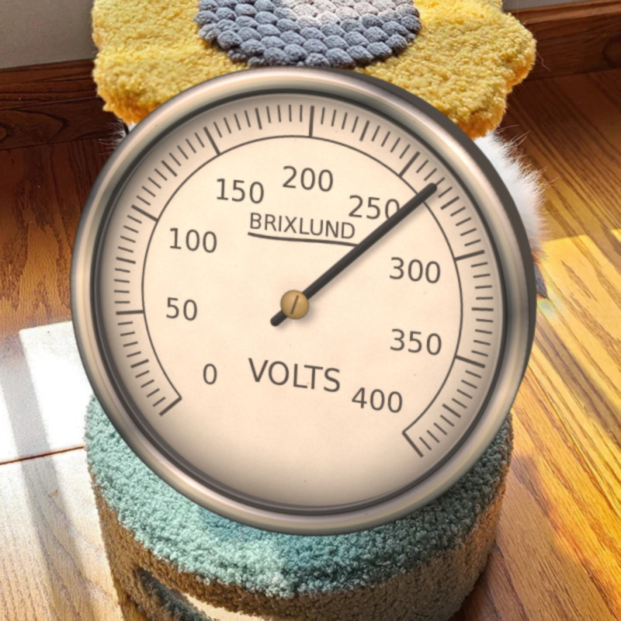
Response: 265; V
